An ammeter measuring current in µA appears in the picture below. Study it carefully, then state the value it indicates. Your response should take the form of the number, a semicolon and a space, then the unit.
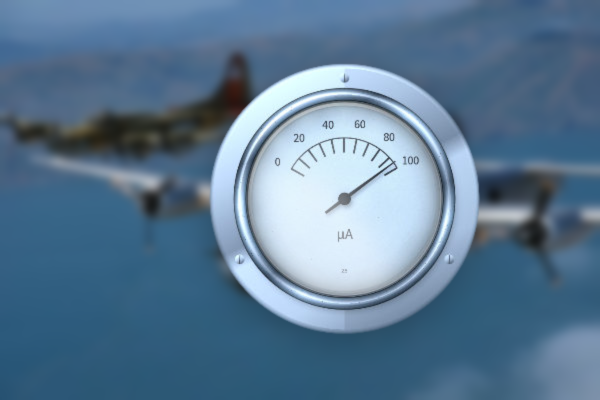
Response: 95; µA
